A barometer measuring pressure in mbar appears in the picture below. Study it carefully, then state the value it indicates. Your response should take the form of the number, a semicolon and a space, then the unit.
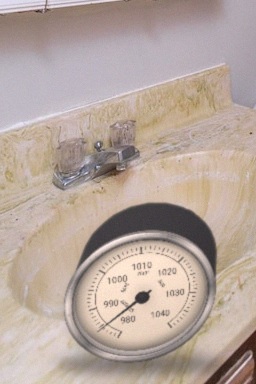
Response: 985; mbar
